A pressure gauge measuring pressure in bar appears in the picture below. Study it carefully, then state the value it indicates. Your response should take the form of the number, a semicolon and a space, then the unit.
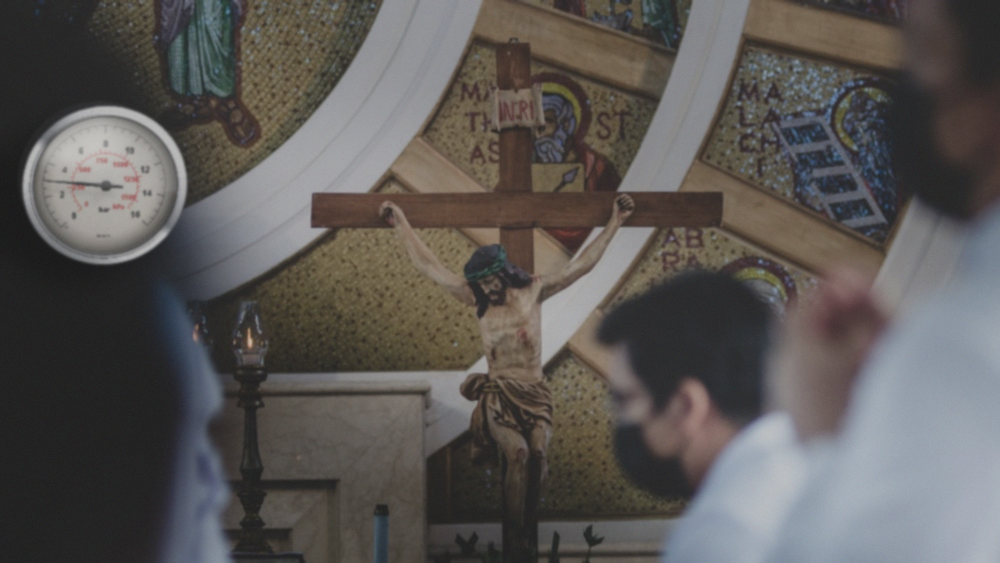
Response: 3; bar
